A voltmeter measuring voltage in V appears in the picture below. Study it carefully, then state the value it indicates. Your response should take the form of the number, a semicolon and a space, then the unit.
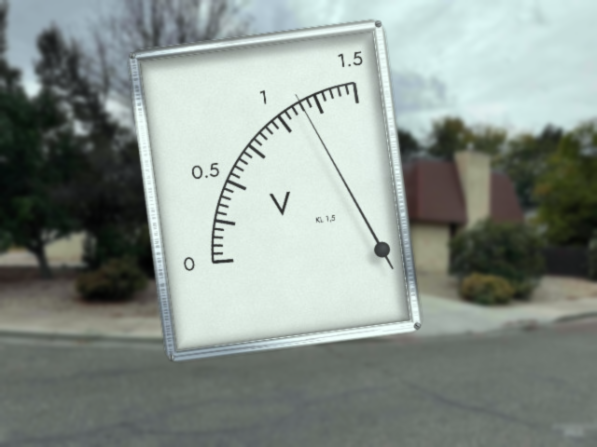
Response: 1.15; V
